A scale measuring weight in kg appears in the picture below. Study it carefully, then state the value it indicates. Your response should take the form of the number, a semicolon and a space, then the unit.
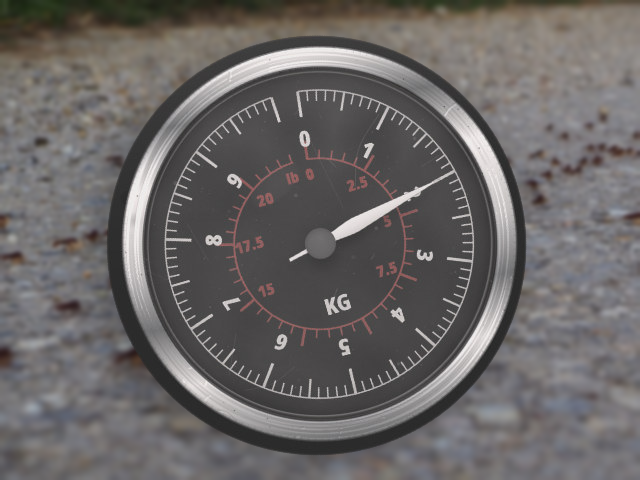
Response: 2; kg
